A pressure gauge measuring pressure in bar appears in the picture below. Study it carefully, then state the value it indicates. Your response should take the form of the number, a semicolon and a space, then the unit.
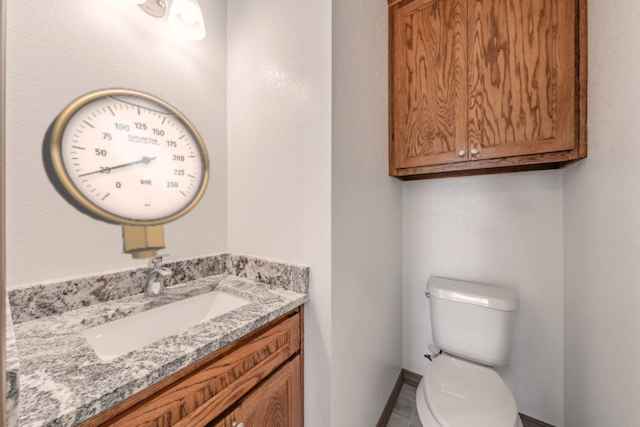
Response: 25; bar
